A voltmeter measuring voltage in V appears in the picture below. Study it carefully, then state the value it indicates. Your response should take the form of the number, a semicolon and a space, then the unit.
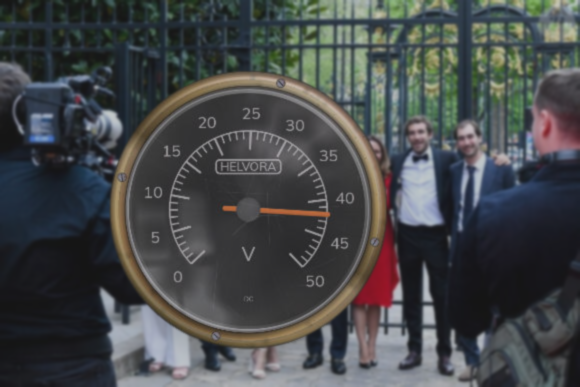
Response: 42; V
